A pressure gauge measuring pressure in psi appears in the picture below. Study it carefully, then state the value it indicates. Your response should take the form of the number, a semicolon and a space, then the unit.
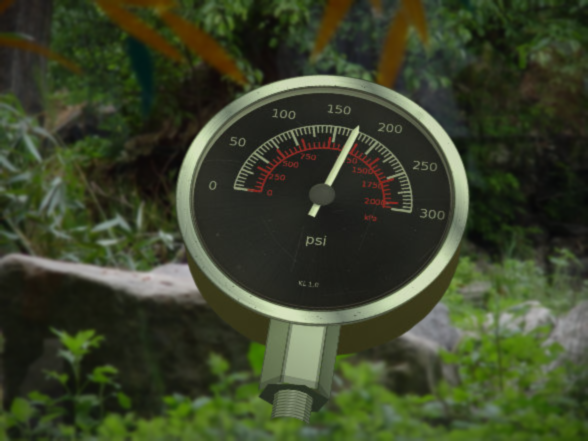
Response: 175; psi
